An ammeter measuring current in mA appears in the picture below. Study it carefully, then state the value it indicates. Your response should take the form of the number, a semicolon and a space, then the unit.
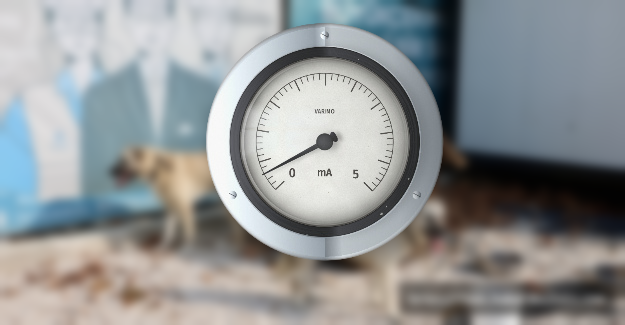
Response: 0.3; mA
